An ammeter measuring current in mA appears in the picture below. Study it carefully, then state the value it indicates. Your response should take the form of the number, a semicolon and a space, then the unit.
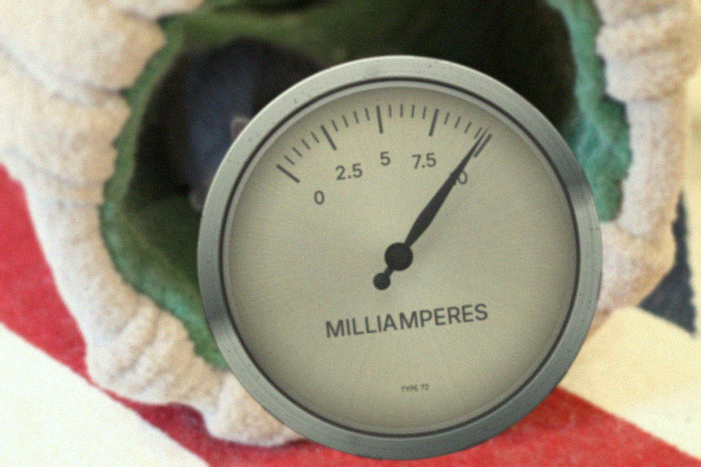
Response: 9.75; mA
